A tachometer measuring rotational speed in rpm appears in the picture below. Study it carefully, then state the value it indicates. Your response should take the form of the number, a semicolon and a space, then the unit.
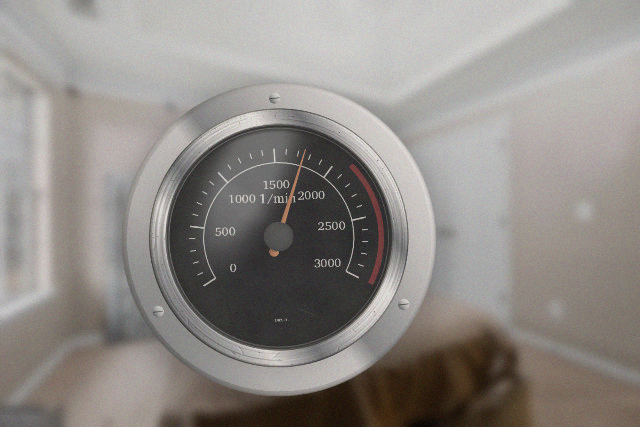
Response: 1750; rpm
